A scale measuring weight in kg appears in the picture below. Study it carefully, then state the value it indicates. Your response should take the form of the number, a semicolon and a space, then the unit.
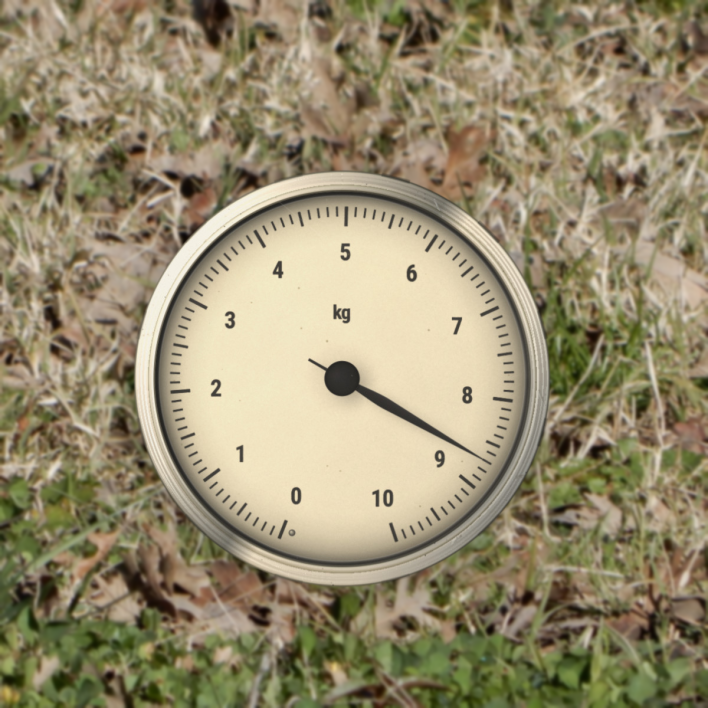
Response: 8.7; kg
